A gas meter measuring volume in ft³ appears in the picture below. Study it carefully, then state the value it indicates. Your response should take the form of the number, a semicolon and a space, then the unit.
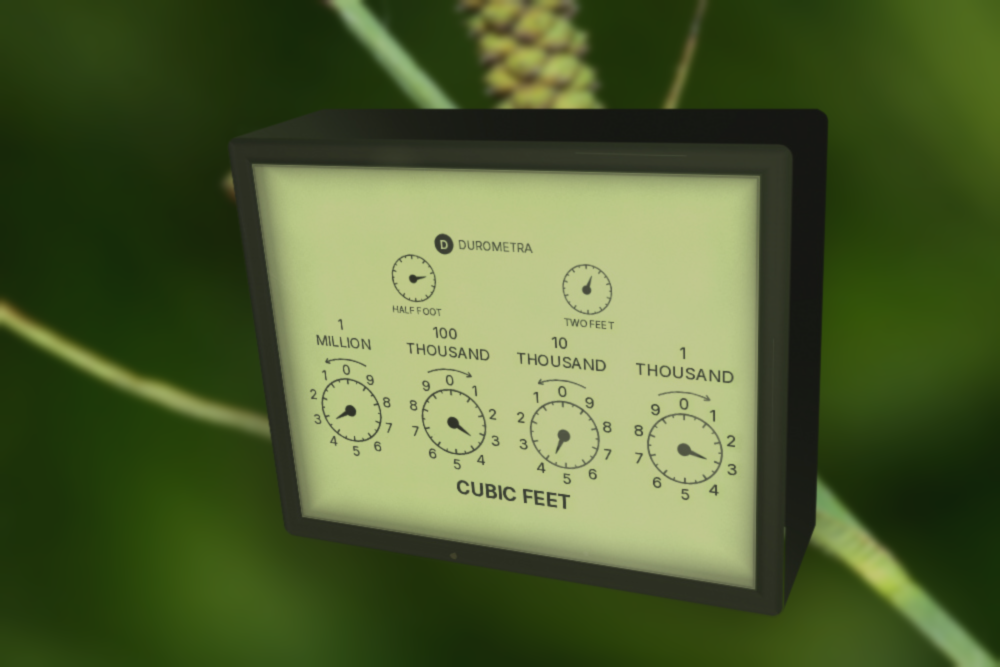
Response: 334300; ft³
